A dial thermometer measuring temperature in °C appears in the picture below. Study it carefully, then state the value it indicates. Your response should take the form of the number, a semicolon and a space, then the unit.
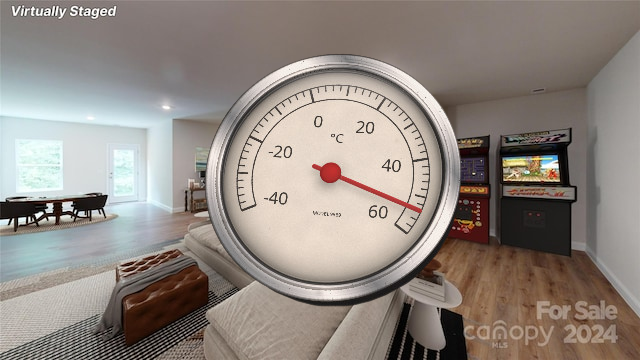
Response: 54; °C
